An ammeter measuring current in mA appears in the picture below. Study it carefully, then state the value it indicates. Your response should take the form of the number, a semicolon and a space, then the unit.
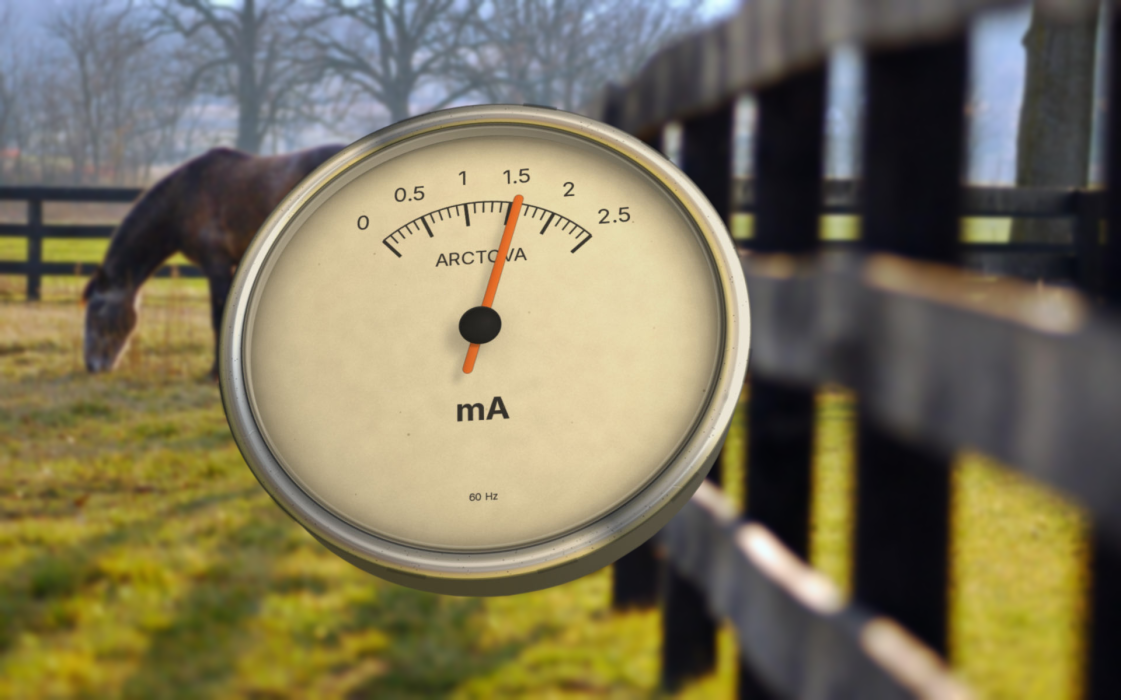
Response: 1.6; mA
